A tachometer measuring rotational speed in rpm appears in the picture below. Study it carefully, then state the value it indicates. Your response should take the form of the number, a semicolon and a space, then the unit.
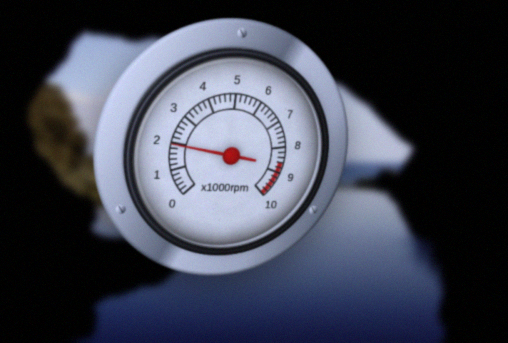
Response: 2000; rpm
